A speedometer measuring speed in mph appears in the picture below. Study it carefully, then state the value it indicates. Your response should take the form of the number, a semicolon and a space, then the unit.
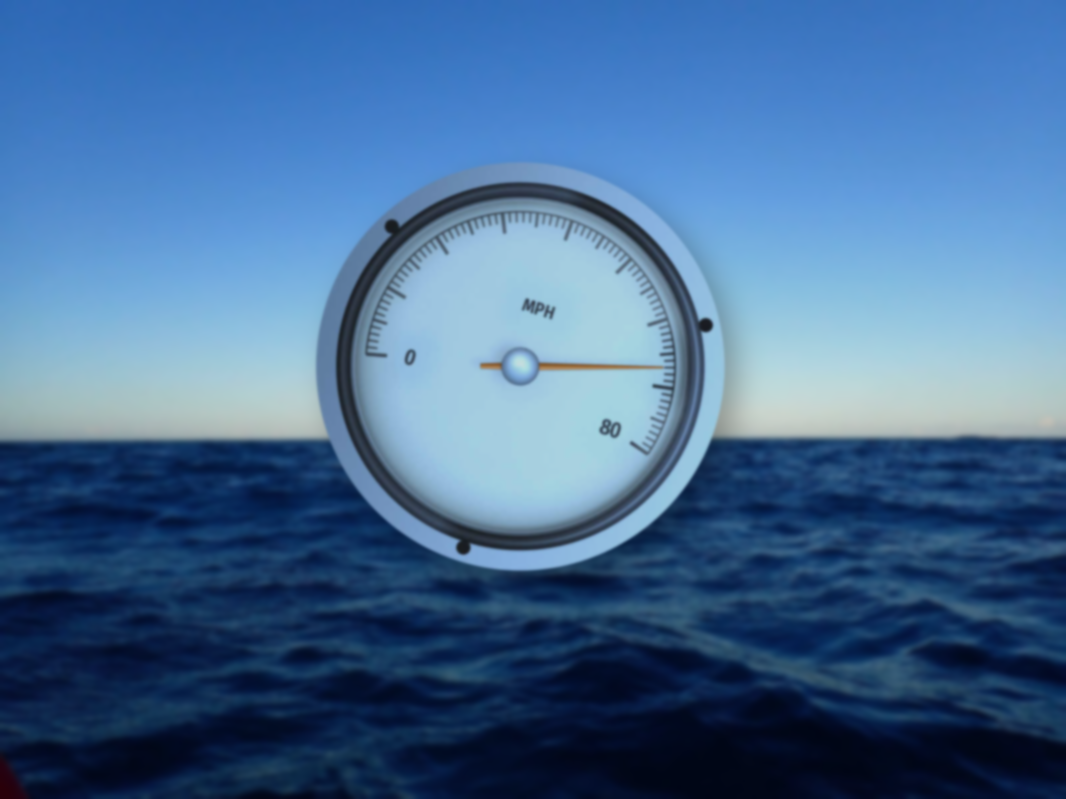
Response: 67; mph
